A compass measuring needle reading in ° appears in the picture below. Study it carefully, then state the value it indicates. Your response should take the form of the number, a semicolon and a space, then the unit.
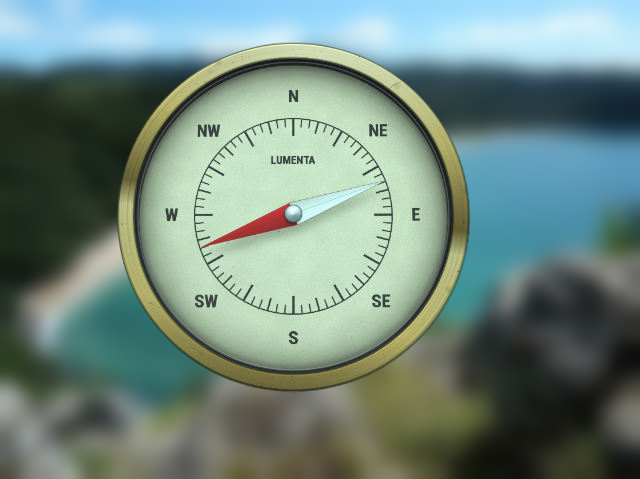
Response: 250; °
